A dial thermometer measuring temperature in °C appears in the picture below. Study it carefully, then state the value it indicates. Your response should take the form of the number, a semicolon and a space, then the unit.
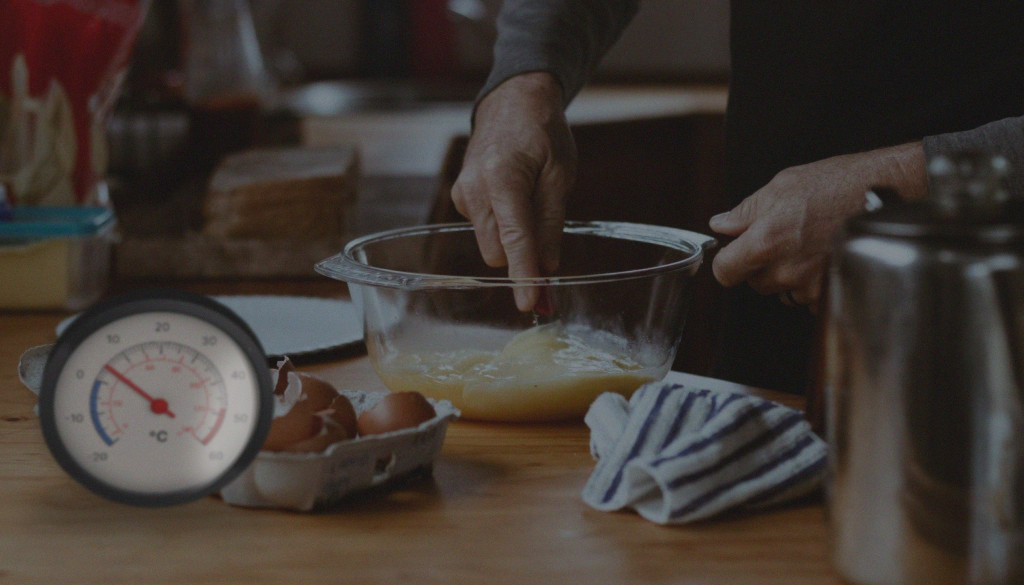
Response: 5; °C
